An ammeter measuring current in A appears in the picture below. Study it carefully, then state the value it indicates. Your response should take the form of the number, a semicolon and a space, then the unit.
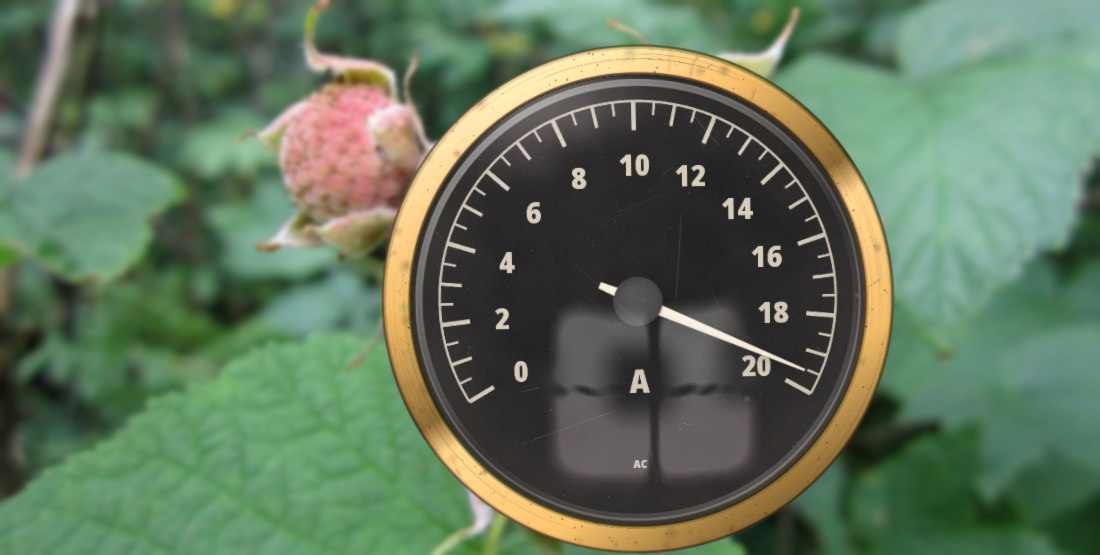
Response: 19.5; A
